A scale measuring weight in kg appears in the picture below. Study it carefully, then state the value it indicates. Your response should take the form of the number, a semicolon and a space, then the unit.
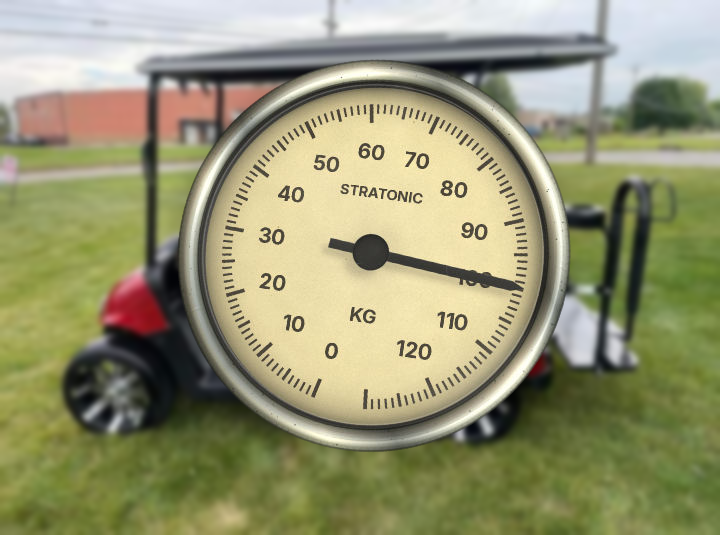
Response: 100; kg
